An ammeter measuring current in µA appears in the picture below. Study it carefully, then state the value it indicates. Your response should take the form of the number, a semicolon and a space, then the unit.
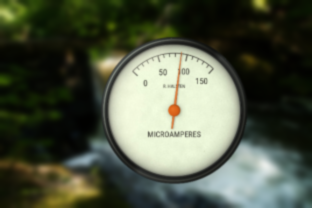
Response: 90; µA
